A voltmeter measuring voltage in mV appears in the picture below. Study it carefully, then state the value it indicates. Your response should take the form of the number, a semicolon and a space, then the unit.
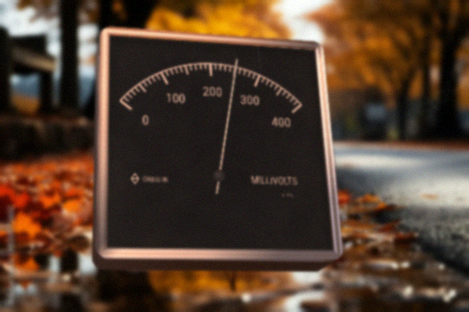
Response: 250; mV
